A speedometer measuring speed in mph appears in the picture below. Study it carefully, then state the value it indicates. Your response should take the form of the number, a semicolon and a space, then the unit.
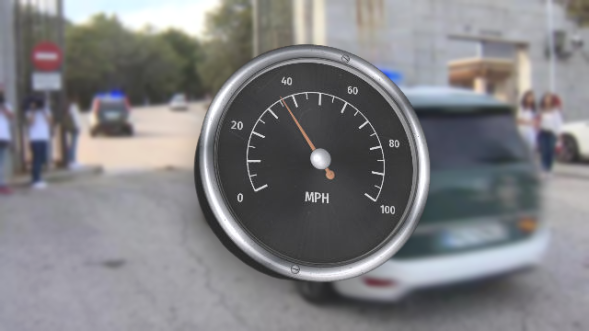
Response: 35; mph
